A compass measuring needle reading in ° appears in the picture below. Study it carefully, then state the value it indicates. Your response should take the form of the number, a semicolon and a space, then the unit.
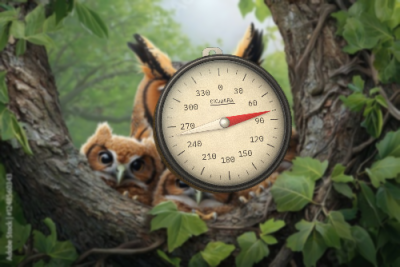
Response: 80; °
